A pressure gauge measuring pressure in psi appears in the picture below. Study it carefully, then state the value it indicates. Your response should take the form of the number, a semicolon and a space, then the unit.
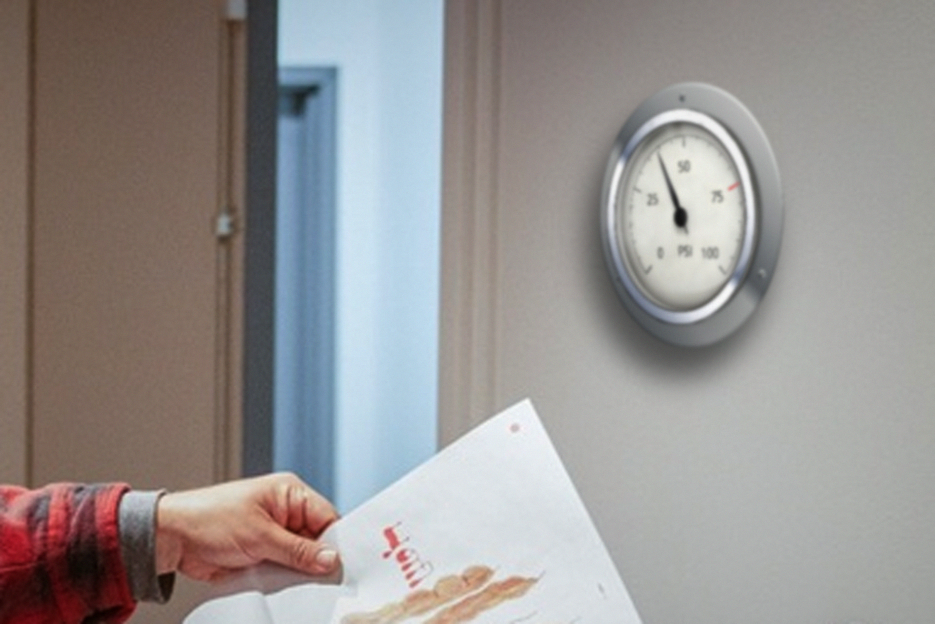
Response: 40; psi
